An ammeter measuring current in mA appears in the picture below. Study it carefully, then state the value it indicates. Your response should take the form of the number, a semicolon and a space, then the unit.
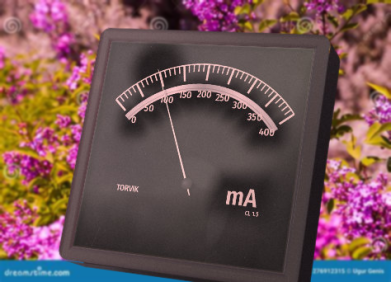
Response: 100; mA
